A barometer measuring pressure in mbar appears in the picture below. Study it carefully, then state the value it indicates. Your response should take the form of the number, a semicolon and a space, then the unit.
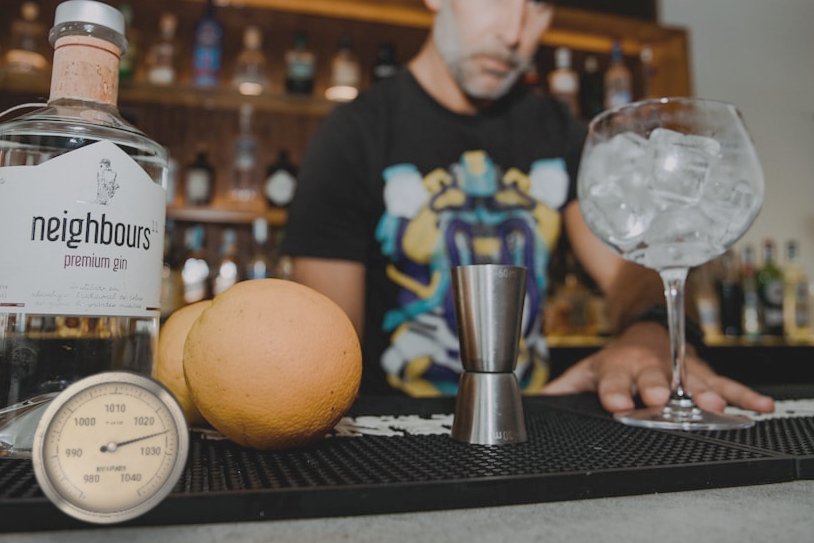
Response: 1025; mbar
